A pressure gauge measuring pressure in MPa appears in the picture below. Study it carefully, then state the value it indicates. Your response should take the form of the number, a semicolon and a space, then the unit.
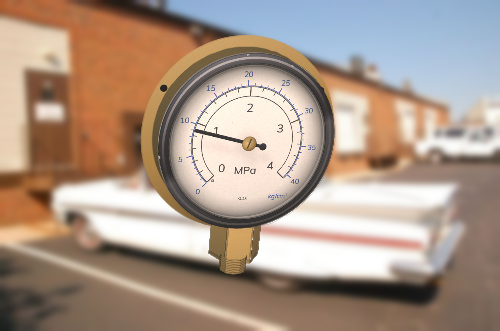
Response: 0.9; MPa
